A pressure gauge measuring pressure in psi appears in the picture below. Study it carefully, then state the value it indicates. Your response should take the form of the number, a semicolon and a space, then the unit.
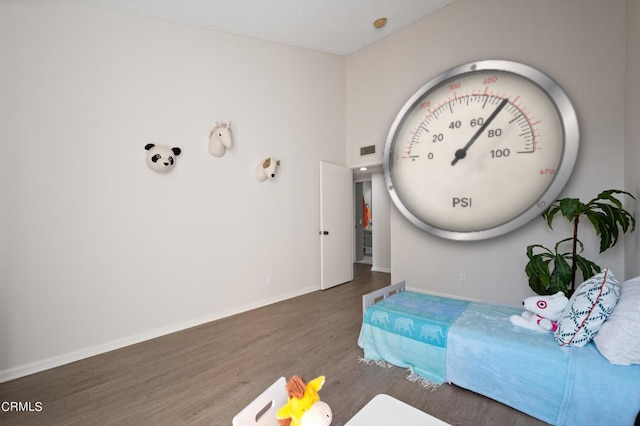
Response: 70; psi
